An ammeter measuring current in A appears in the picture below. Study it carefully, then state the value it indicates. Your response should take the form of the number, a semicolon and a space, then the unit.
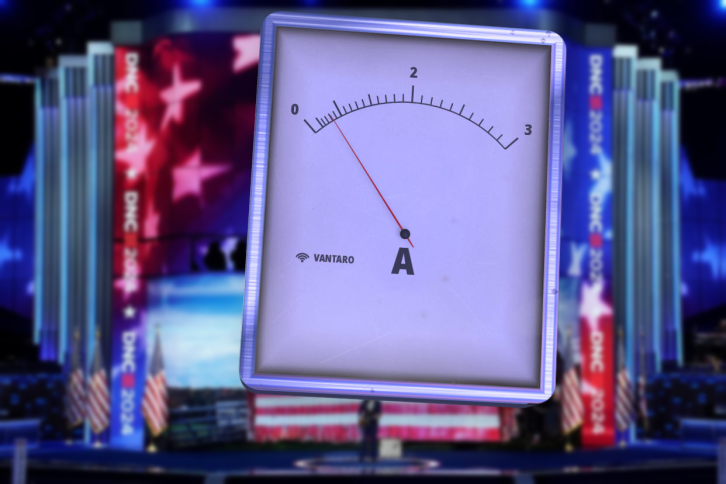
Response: 0.8; A
